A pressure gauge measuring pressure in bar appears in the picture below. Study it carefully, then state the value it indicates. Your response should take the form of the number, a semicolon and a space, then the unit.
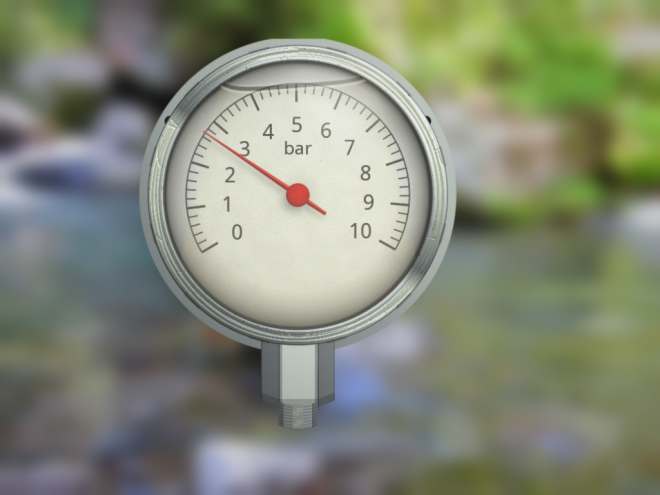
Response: 2.7; bar
